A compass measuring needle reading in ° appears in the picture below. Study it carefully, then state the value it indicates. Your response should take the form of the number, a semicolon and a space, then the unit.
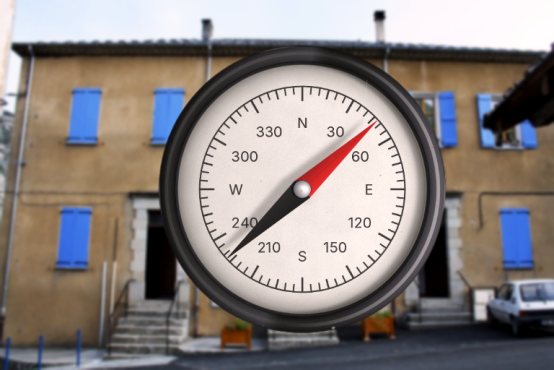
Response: 47.5; °
